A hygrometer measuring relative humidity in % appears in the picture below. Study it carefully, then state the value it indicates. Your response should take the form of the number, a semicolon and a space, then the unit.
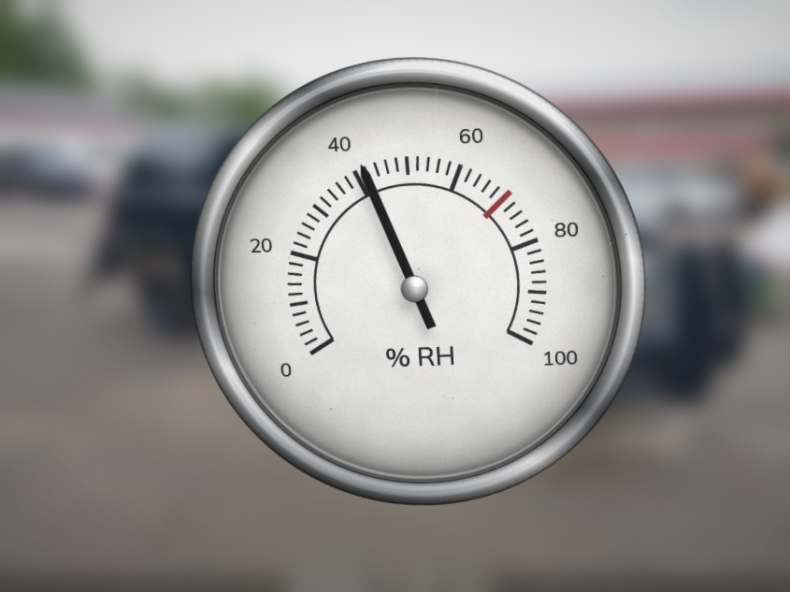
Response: 42; %
